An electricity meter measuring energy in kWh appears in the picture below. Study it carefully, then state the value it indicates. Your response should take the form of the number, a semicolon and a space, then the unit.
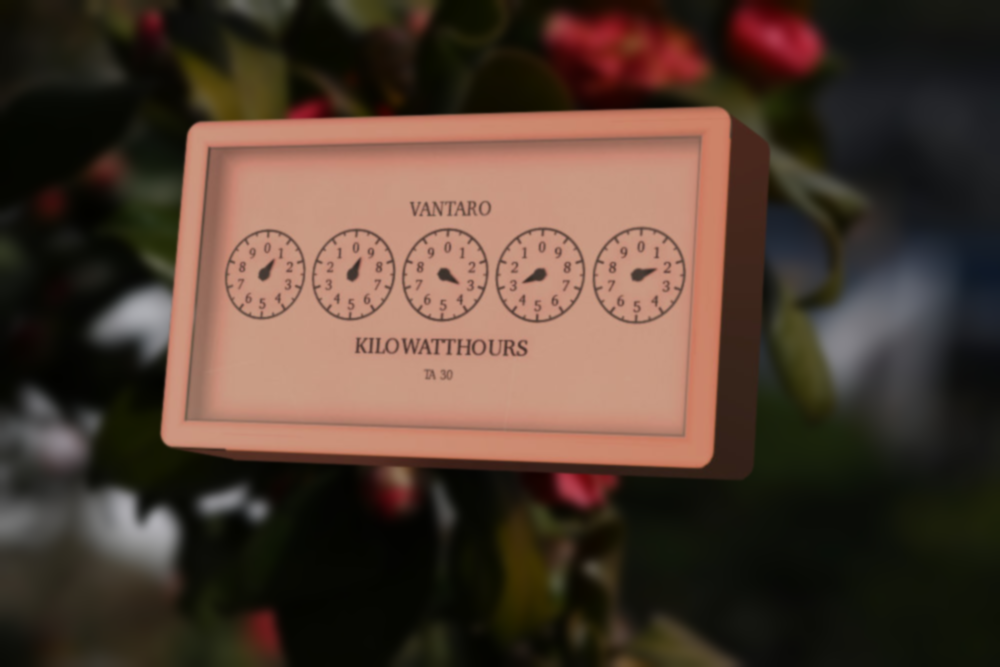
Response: 9332; kWh
